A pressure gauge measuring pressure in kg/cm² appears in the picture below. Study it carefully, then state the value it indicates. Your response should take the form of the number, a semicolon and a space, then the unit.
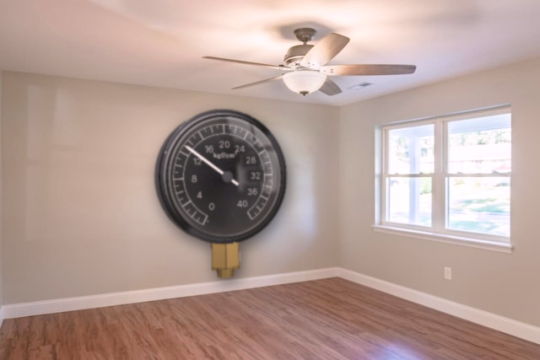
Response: 13; kg/cm²
